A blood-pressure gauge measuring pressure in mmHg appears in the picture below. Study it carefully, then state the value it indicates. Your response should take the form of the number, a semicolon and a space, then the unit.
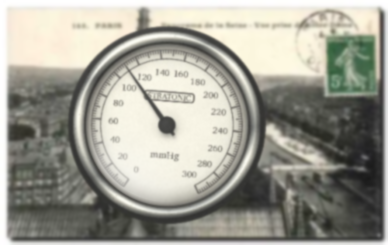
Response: 110; mmHg
